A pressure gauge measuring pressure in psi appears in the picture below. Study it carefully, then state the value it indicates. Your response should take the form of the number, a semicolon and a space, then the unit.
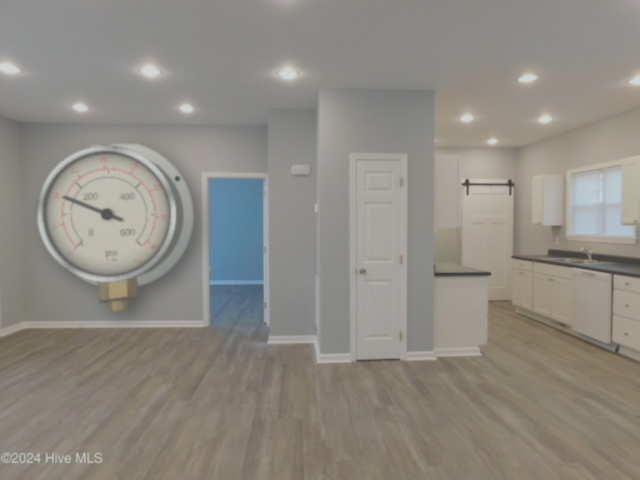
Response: 150; psi
